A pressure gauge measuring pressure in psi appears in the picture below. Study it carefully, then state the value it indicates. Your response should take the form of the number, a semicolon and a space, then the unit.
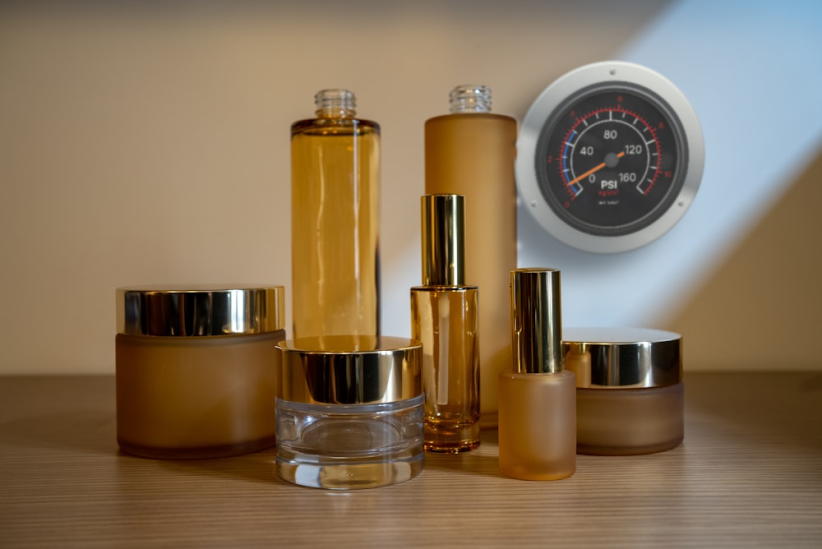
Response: 10; psi
